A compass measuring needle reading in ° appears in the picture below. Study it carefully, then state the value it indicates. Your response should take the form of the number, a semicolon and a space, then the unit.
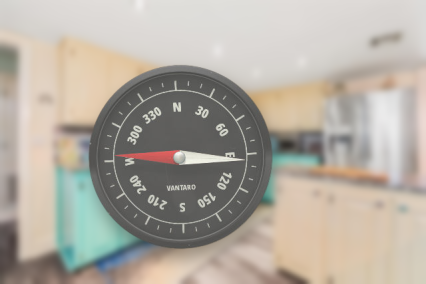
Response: 275; °
